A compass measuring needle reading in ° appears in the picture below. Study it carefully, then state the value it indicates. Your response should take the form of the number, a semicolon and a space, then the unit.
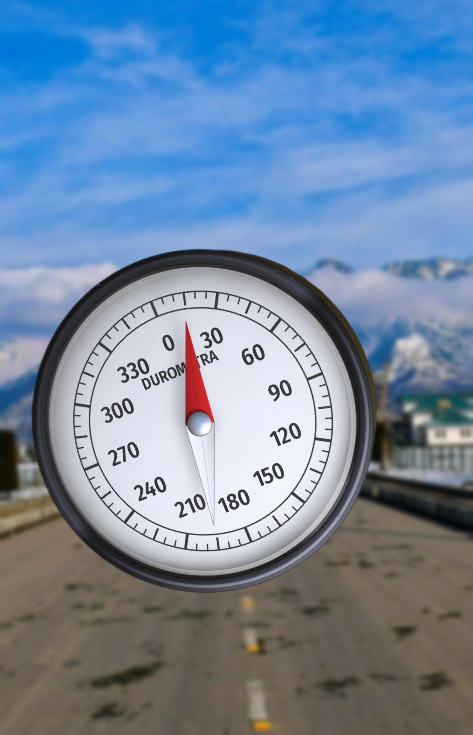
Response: 15; °
